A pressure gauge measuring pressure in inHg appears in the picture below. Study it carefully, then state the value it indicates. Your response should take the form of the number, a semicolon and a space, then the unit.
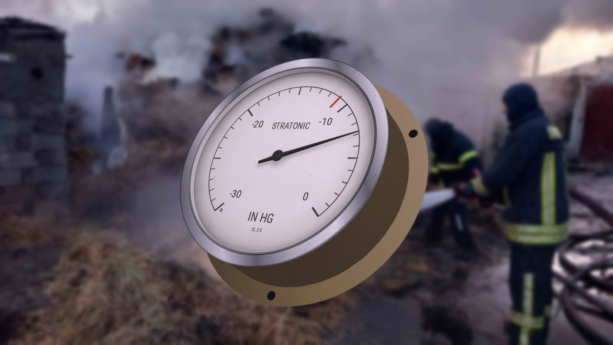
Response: -7; inHg
